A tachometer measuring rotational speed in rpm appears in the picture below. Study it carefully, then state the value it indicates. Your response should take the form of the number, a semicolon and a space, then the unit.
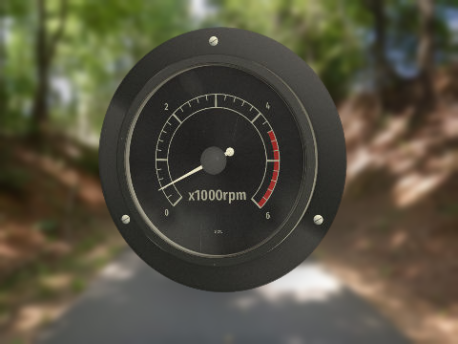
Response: 400; rpm
